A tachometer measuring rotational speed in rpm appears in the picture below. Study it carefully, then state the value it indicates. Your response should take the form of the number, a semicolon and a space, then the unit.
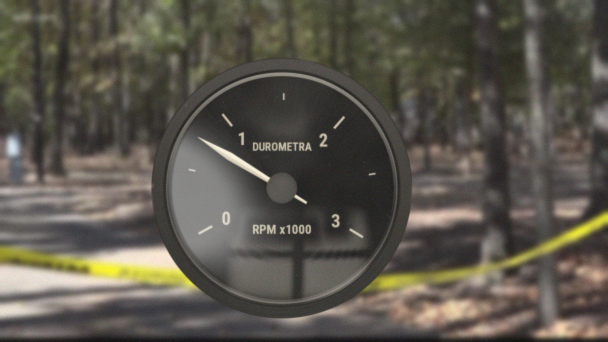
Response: 750; rpm
